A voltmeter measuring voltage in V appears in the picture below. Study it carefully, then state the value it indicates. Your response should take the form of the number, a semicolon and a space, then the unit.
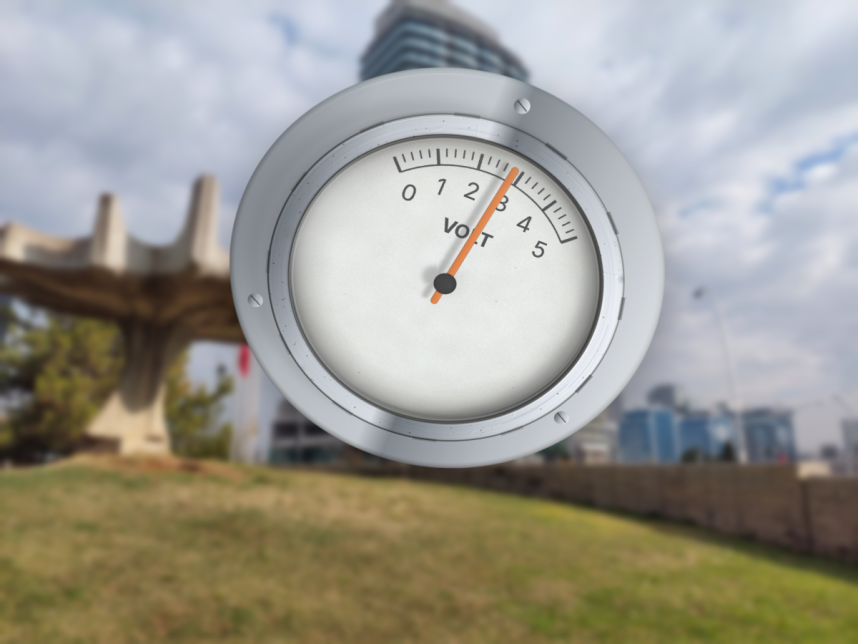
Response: 2.8; V
